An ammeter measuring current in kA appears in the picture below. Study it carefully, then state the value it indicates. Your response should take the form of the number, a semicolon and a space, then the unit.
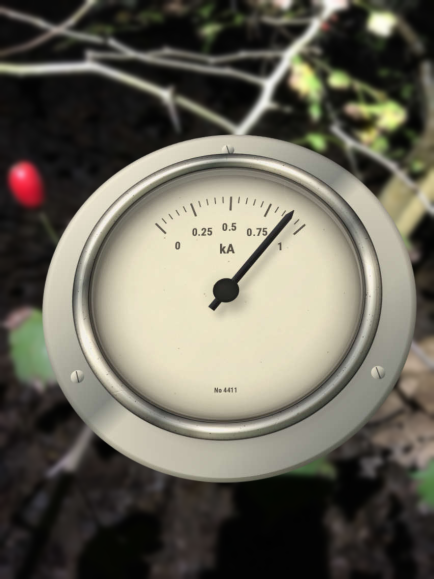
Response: 0.9; kA
